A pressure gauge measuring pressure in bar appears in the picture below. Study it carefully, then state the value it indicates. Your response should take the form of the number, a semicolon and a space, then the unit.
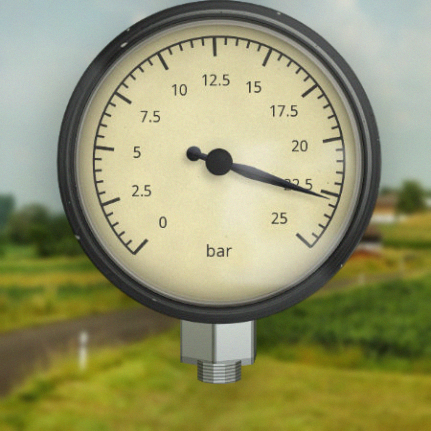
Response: 22.75; bar
